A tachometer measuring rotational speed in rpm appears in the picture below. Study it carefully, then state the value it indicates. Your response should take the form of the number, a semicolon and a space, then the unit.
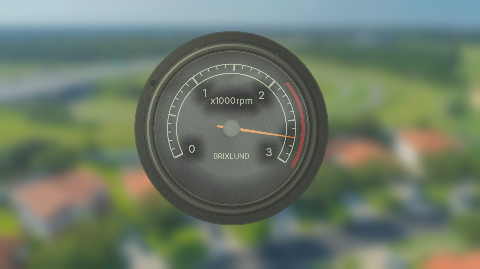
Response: 2700; rpm
